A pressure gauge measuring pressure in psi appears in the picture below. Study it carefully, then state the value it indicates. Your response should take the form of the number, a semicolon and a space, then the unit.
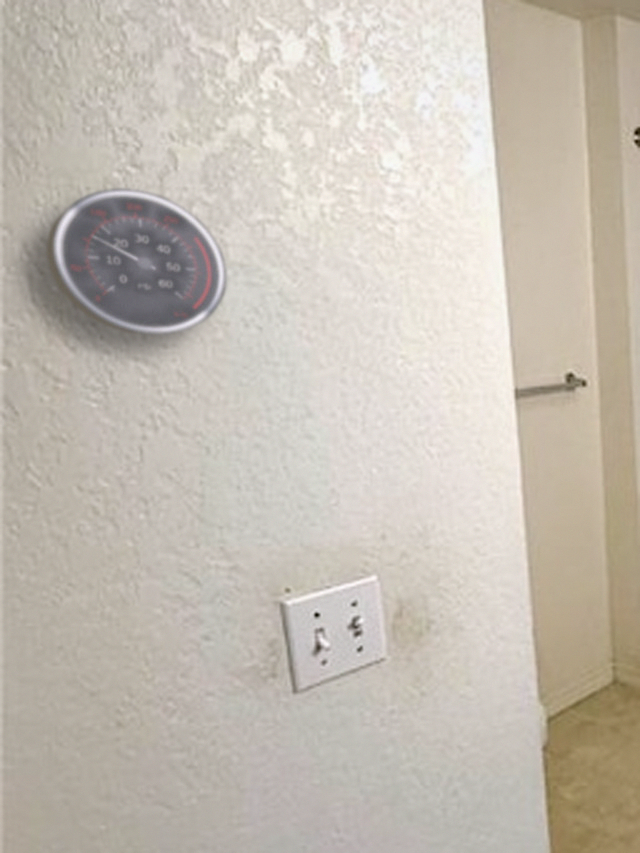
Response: 16; psi
